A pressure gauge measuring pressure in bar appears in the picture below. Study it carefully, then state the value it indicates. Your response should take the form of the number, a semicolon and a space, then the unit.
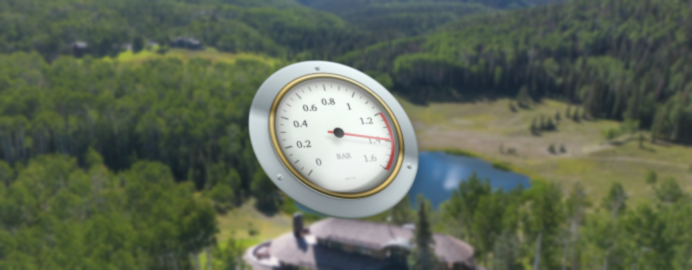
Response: 1.4; bar
